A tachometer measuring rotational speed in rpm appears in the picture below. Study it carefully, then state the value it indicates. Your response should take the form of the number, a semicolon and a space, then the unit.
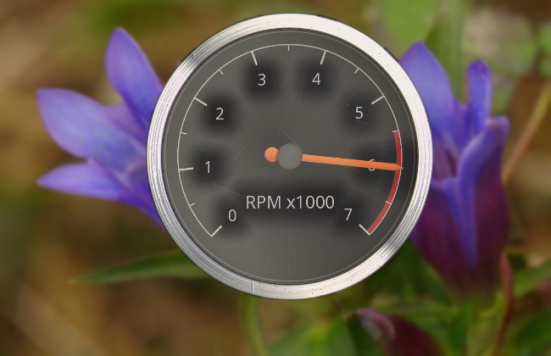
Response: 6000; rpm
